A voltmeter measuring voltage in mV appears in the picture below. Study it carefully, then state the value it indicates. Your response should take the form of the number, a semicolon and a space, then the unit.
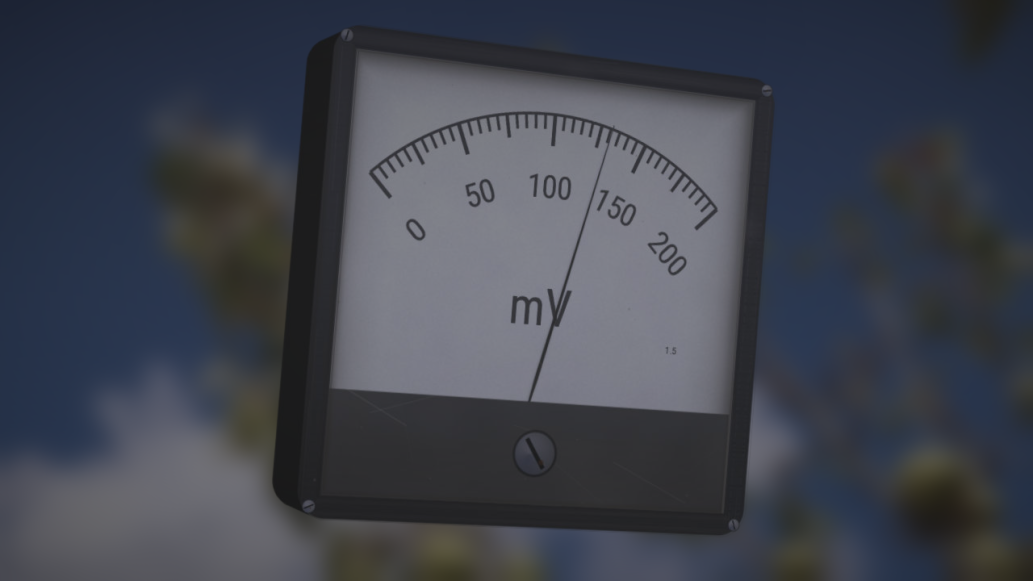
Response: 130; mV
